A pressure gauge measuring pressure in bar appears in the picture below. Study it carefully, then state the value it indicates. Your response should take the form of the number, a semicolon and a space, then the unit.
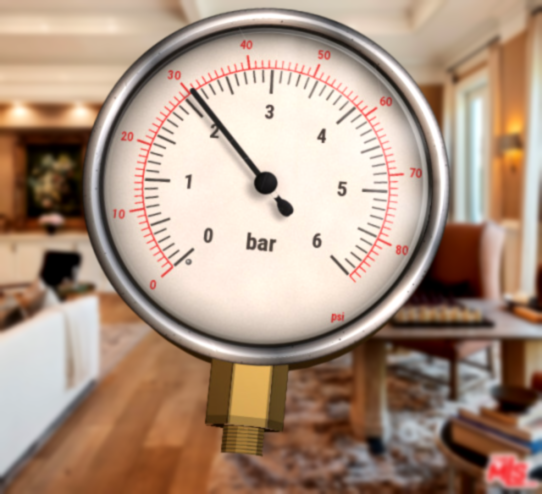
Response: 2.1; bar
